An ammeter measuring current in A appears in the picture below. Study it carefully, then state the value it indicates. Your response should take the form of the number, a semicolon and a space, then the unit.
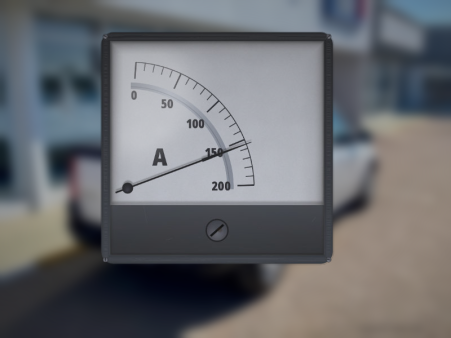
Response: 155; A
